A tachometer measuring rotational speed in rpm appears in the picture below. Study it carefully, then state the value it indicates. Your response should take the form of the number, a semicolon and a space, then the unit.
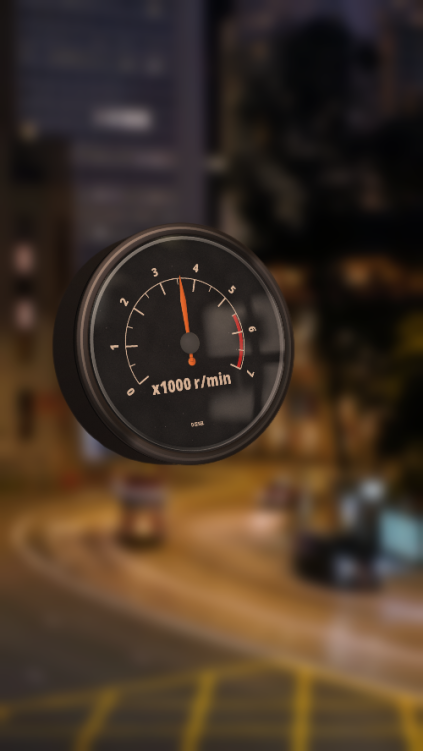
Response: 3500; rpm
